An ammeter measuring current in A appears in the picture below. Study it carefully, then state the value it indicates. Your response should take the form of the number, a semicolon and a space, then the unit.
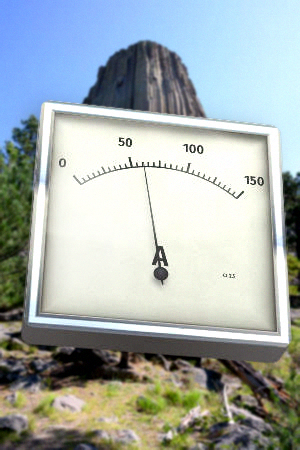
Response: 60; A
